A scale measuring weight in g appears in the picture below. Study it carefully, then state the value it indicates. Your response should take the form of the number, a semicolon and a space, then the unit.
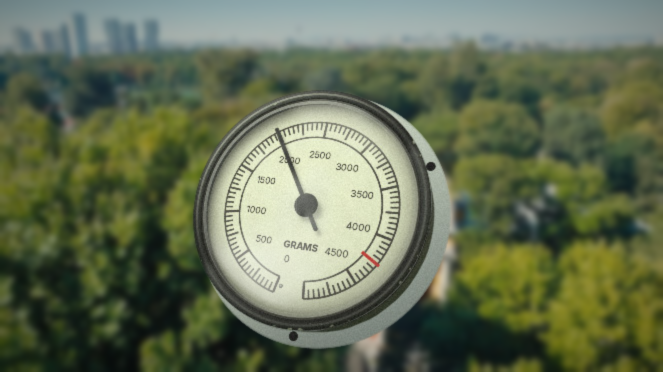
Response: 2000; g
